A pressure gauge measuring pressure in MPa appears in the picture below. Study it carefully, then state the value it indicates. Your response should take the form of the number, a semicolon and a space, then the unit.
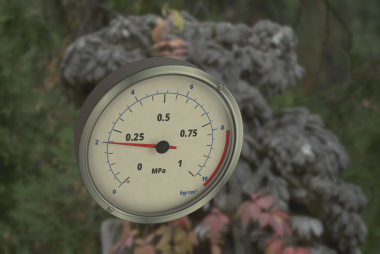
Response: 0.2; MPa
